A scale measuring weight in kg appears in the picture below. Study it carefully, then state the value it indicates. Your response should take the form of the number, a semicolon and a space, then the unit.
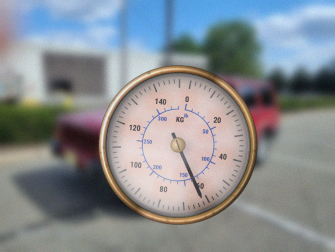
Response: 62; kg
